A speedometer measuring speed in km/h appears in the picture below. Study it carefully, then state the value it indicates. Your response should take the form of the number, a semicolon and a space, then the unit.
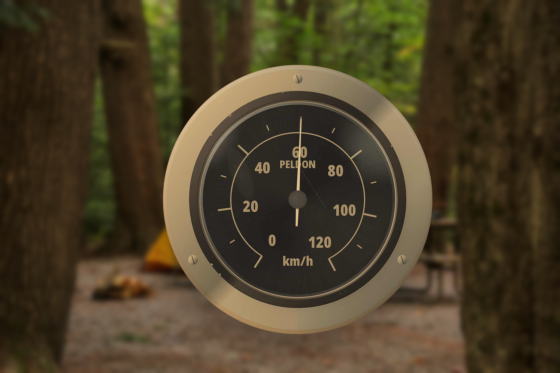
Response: 60; km/h
